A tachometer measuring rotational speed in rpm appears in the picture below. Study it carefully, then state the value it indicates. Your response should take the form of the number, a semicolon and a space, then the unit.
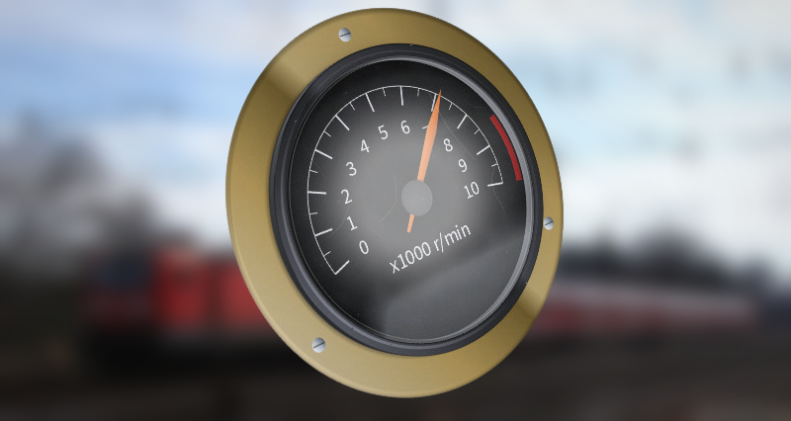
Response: 7000; rpm
